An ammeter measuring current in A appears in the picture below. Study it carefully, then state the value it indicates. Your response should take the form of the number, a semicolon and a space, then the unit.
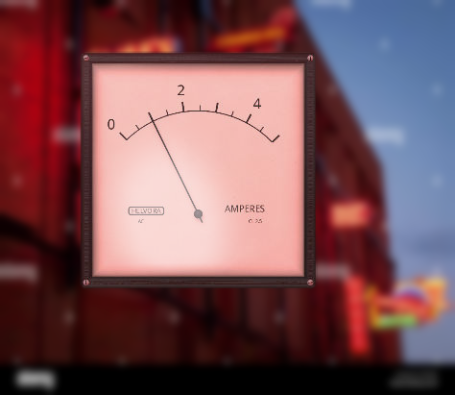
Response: 1; A
